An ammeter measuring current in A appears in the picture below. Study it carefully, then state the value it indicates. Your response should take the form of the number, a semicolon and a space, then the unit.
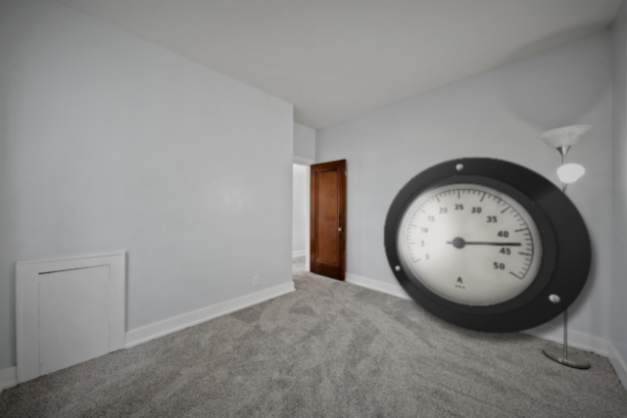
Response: 43; A
